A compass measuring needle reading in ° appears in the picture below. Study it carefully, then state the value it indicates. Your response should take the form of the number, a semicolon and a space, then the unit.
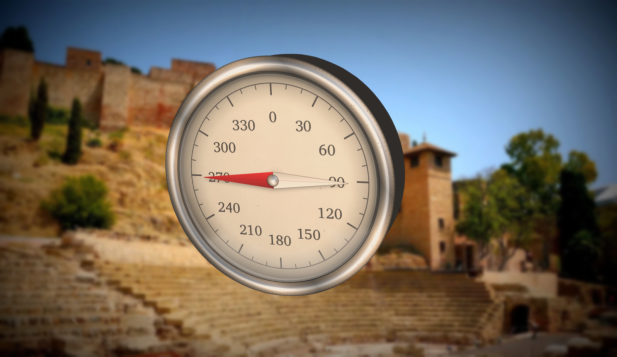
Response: 270; °
